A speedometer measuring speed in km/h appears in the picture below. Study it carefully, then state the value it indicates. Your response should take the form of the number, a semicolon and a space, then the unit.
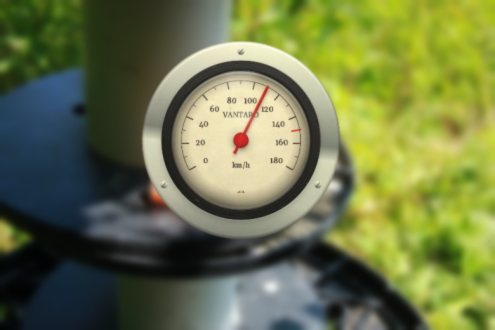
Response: 110; km/h
